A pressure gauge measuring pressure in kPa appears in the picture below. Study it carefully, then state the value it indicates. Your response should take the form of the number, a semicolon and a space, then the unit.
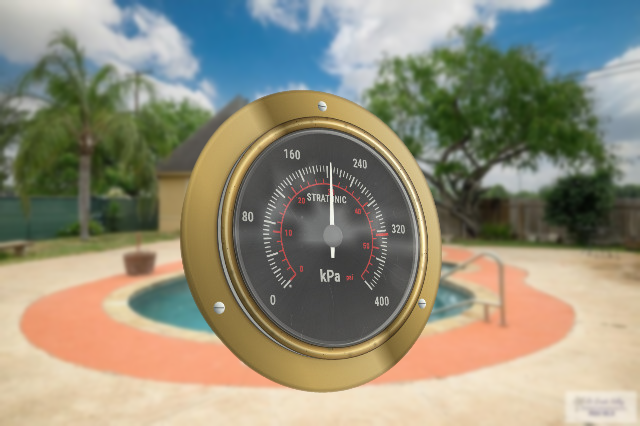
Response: 200; kPa
